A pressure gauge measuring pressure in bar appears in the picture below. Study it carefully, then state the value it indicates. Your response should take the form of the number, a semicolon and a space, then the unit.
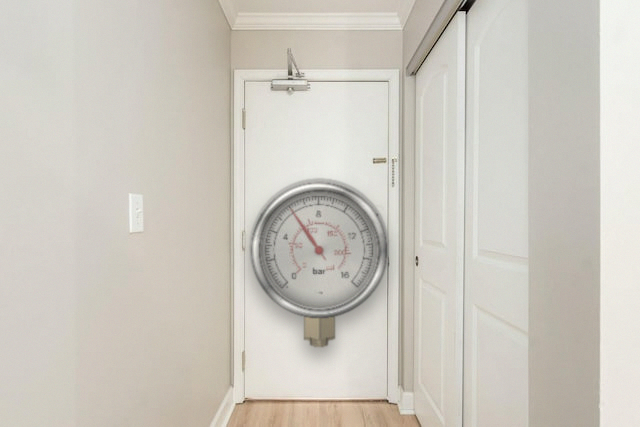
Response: 6; bar
